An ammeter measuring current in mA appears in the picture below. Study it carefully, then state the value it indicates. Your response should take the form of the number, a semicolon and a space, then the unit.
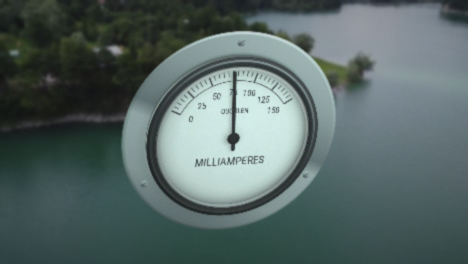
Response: 75; mA
